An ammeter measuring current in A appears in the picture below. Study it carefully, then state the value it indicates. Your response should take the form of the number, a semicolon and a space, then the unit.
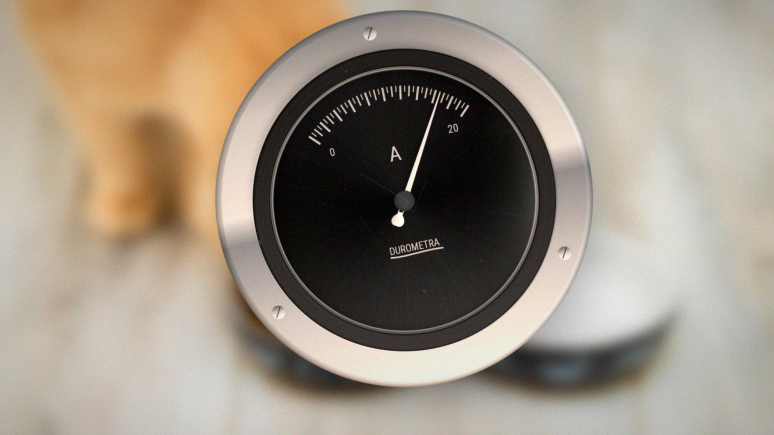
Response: 16.5; A
